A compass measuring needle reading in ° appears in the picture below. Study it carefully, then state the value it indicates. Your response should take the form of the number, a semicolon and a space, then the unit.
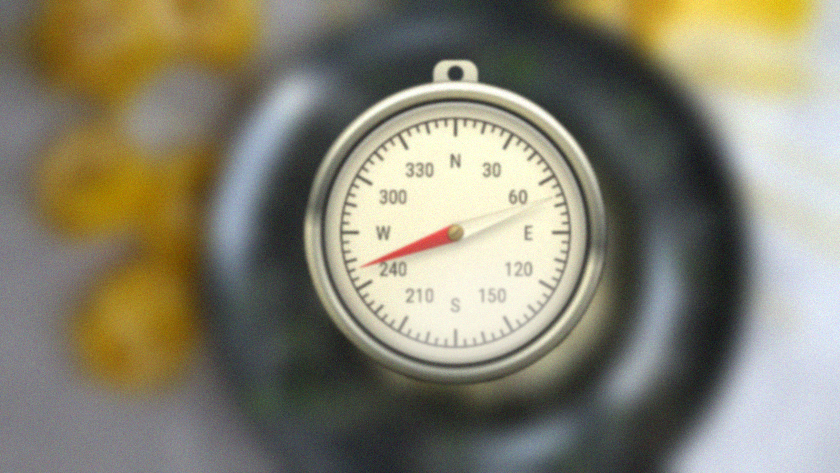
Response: 250; °
